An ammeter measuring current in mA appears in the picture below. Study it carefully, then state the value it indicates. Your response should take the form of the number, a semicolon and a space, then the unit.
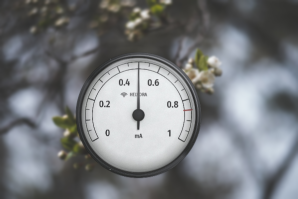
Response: 0.5; mA
